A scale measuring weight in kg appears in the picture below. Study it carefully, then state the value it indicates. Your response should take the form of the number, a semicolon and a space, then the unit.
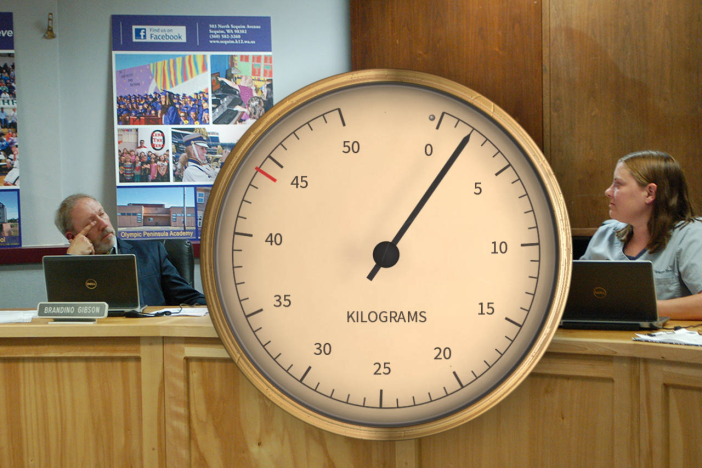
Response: 2; kg
